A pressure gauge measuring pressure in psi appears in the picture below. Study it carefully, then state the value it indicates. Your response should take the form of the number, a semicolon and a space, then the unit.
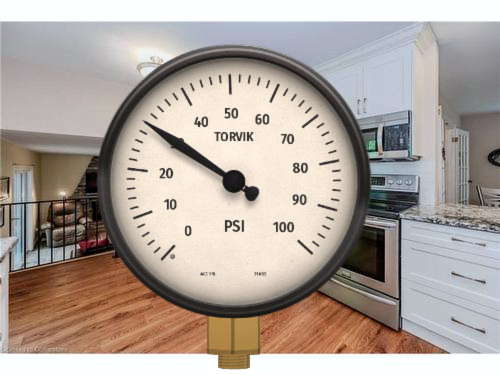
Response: 30; psi
